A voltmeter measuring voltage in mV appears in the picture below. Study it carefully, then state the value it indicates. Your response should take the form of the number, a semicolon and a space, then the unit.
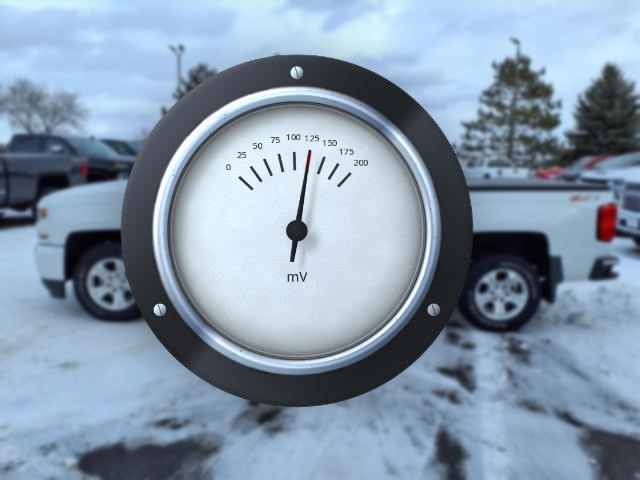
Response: 125; mV
